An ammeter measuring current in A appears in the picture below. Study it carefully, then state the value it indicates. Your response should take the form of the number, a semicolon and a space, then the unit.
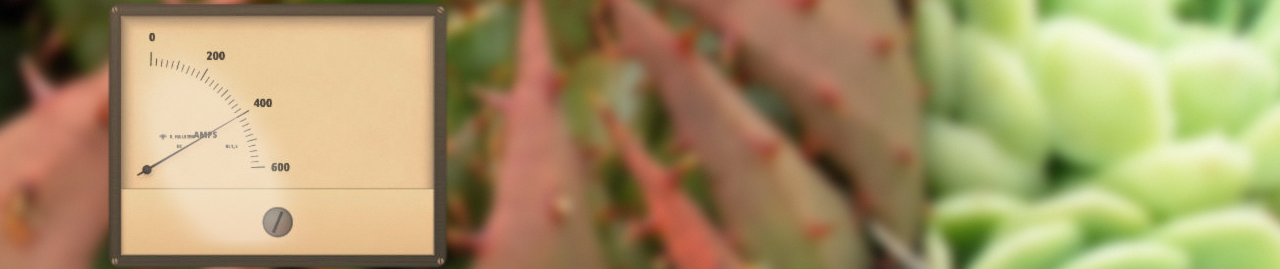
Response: 400; A
